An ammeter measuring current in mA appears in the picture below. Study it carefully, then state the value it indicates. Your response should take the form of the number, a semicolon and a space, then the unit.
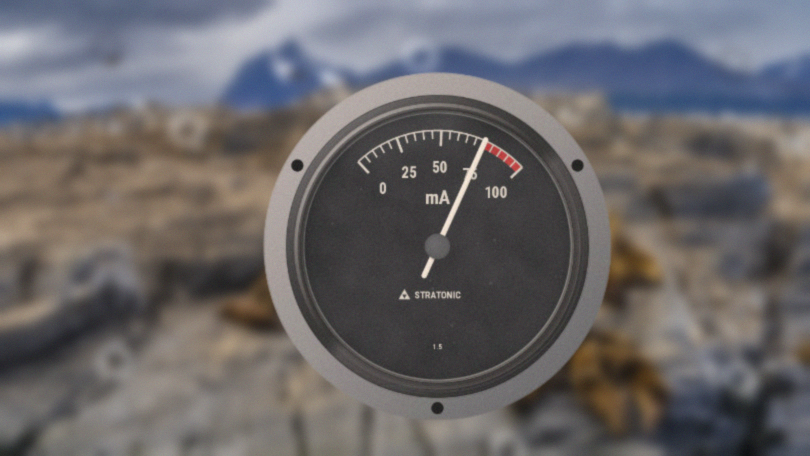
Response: 75; mA
